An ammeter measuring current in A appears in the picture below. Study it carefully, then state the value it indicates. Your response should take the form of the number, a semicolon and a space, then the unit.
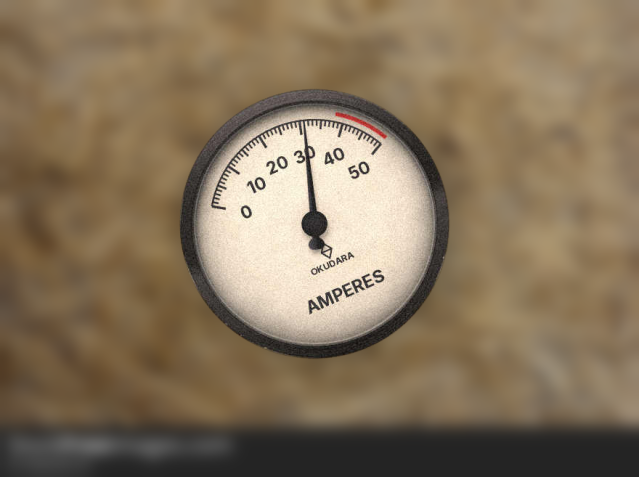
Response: 31; A
